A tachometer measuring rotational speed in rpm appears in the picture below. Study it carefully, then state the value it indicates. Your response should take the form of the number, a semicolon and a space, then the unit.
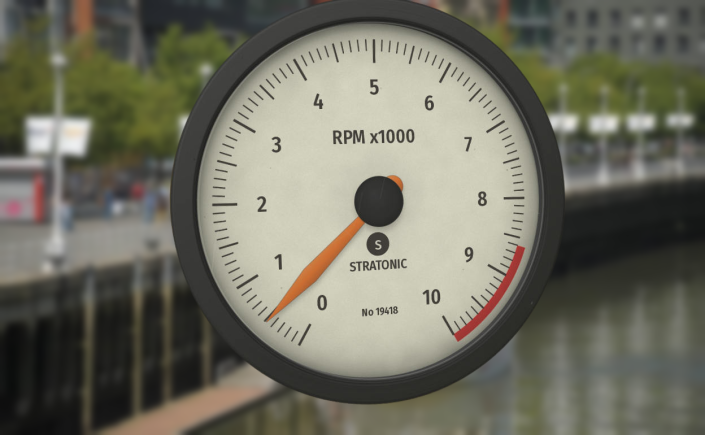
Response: 500; rpm
